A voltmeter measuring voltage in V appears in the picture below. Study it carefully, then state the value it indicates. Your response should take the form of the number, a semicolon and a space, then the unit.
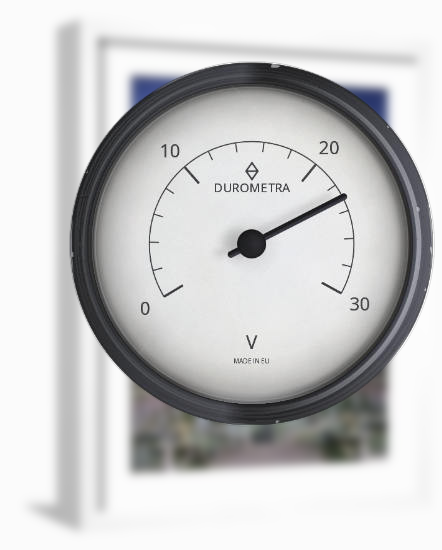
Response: 23; V
